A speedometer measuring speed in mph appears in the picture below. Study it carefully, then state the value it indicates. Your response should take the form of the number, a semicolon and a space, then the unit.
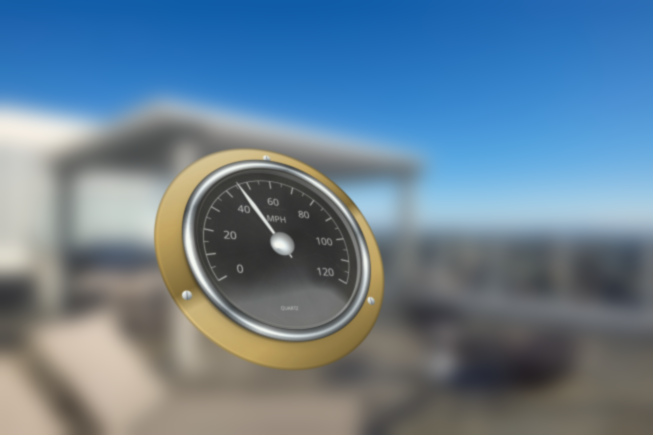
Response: 45; mph
